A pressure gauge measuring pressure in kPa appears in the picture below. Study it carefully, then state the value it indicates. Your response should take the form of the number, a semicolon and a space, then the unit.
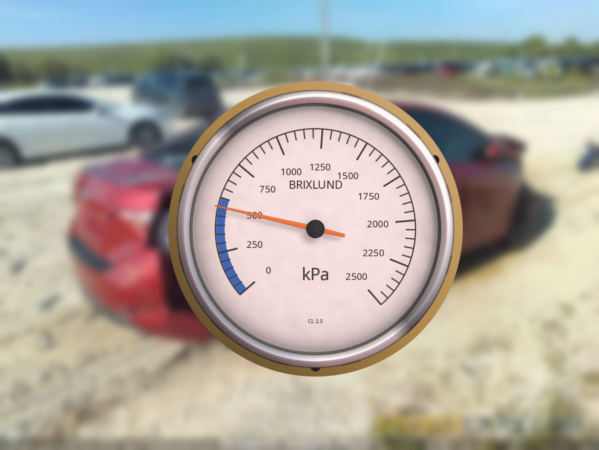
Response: 500; kPa
